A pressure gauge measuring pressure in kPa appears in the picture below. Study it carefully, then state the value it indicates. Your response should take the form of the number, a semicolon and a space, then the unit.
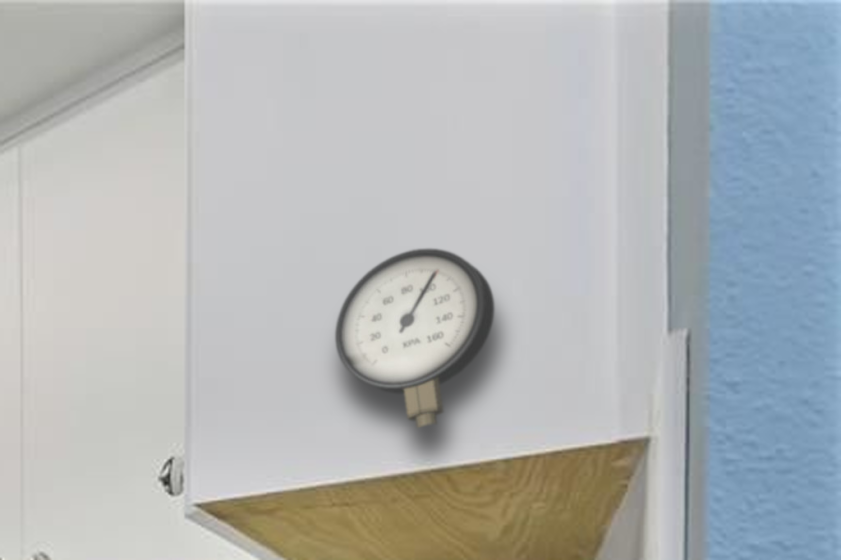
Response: 100; kPa
